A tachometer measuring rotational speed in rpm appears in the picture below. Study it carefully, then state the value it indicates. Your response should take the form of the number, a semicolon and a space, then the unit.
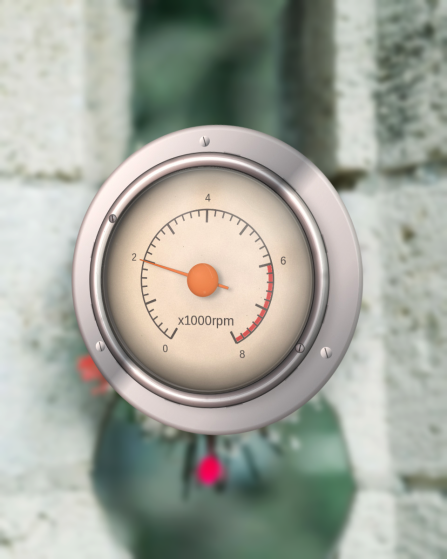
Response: 2000; rpm
